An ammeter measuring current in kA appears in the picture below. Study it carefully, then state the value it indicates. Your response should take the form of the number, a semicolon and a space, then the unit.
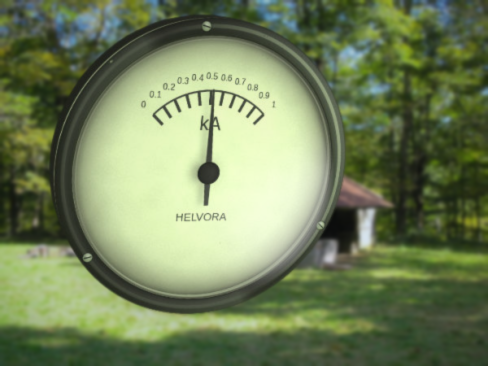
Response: 0.5; kA
